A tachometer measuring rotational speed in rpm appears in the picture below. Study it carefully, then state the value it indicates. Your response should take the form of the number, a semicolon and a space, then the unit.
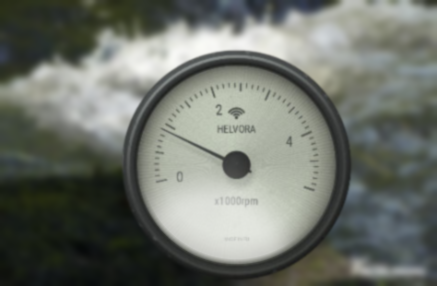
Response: 900; rpm
